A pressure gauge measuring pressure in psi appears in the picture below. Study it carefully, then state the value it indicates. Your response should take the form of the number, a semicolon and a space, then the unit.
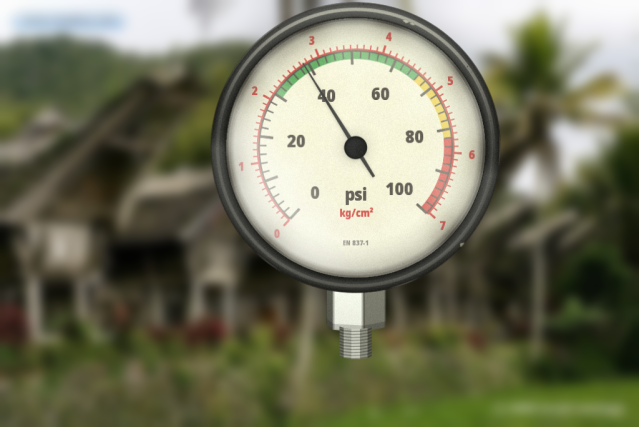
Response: 39; psi
